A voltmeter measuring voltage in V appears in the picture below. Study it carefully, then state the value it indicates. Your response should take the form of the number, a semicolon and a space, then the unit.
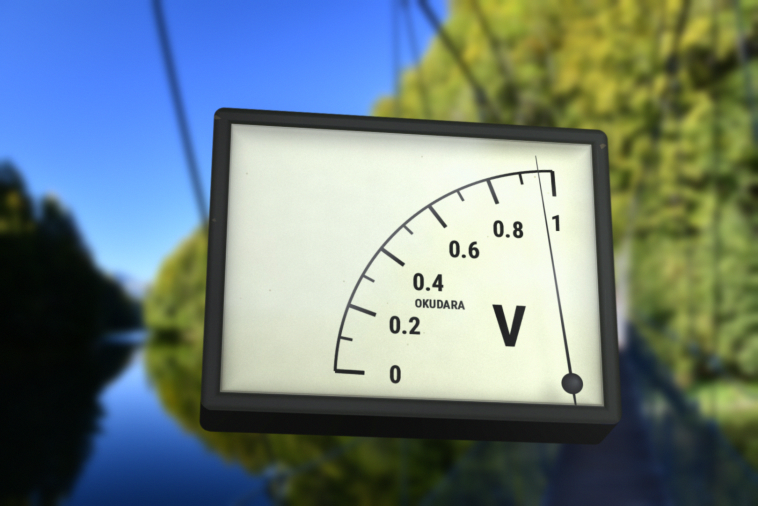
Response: 0.95; V
